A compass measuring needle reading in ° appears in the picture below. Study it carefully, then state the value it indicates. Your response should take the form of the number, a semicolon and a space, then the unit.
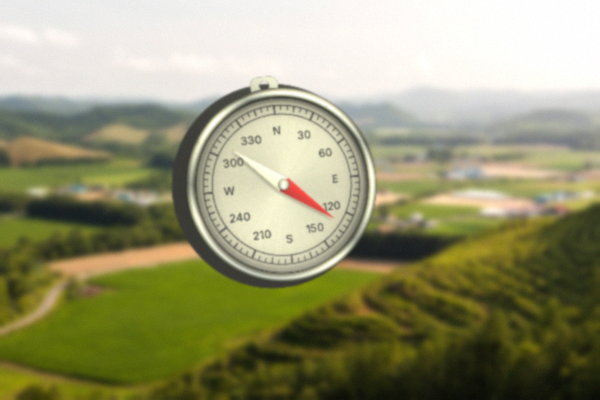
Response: 130; °
